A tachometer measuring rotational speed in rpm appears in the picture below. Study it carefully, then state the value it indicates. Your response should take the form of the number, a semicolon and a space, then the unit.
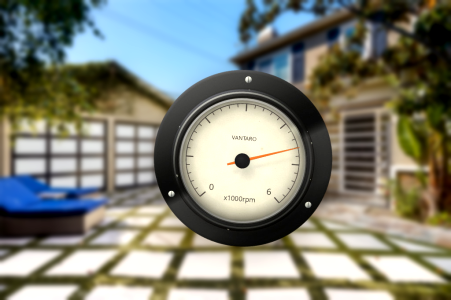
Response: 4600; rpm
